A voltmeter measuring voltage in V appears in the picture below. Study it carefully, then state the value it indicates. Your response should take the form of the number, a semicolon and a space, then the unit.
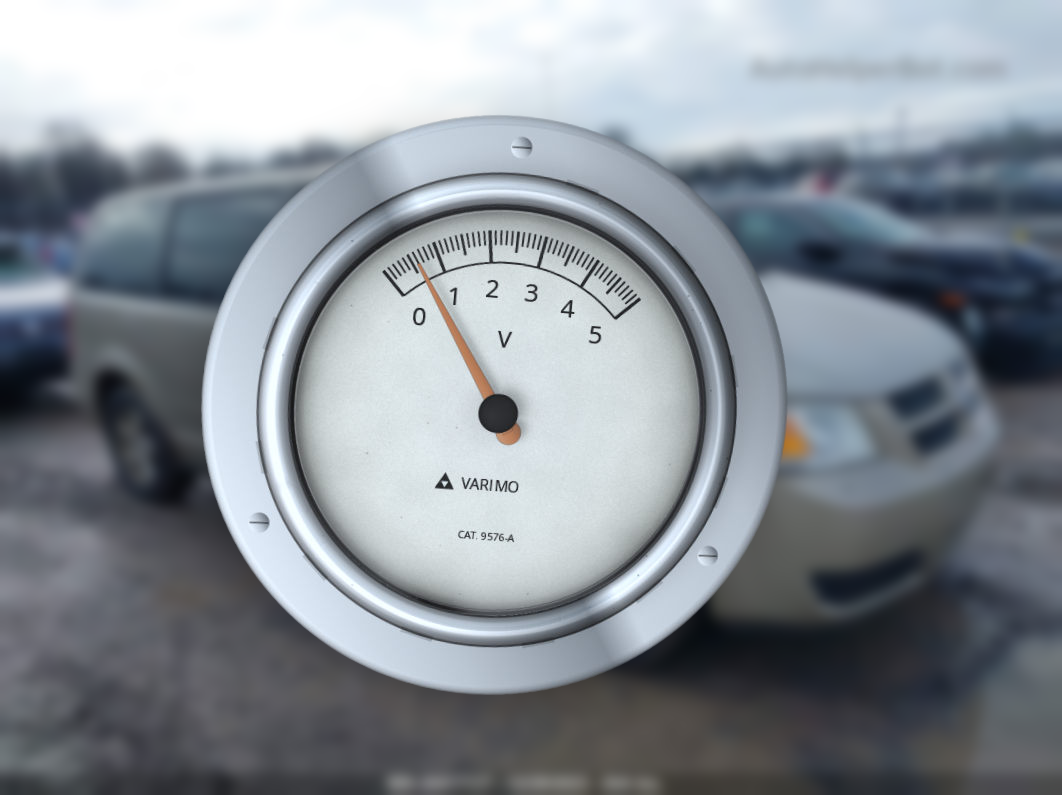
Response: 0.6; V
